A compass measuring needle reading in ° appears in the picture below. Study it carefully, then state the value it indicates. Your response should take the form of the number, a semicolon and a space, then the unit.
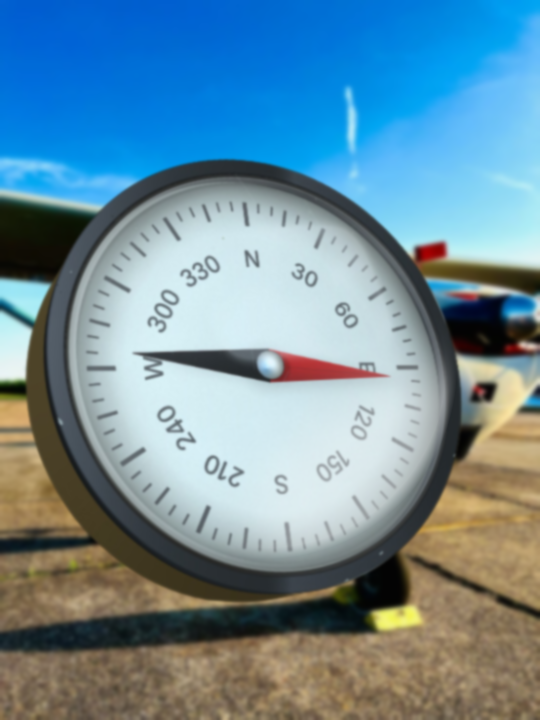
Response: 95; °
